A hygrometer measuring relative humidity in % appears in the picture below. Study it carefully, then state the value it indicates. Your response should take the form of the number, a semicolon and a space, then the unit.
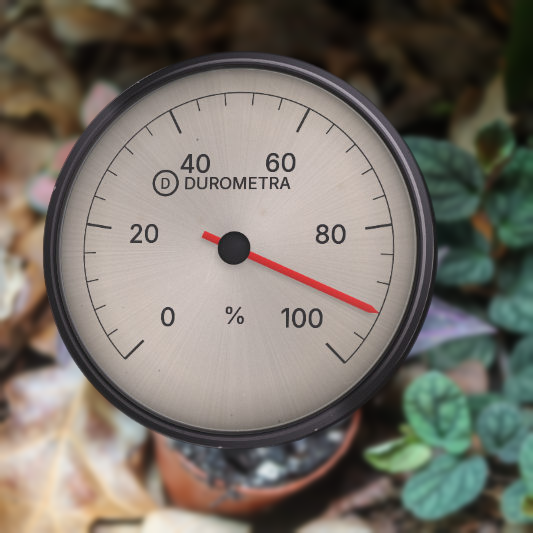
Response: 92; %
